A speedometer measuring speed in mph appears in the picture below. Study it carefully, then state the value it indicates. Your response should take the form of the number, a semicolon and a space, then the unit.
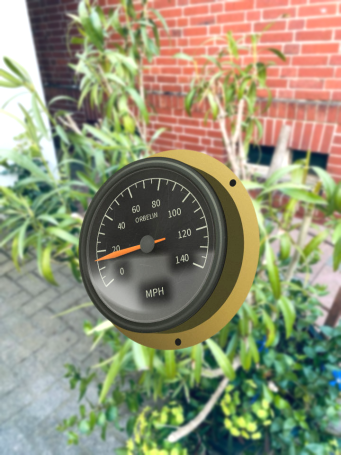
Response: 15; mph
